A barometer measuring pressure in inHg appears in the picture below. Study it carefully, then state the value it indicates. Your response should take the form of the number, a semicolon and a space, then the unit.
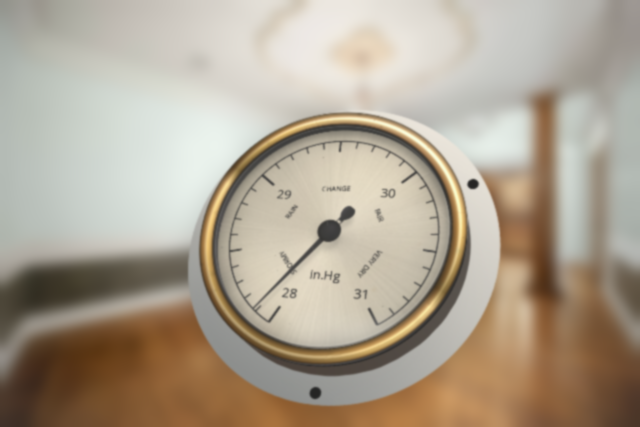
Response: 28.1; inHg
